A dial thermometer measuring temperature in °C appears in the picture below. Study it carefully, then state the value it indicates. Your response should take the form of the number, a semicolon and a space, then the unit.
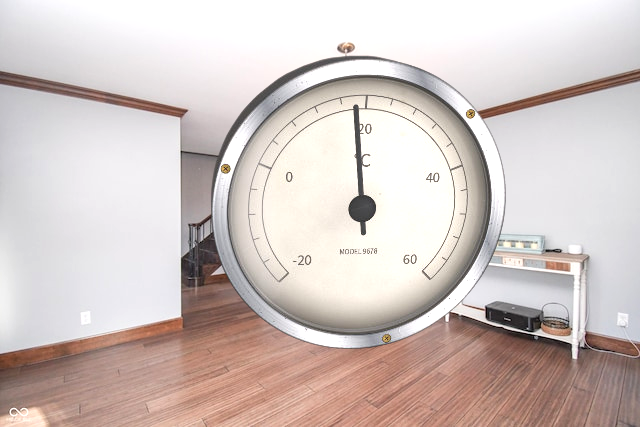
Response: 18; °C
